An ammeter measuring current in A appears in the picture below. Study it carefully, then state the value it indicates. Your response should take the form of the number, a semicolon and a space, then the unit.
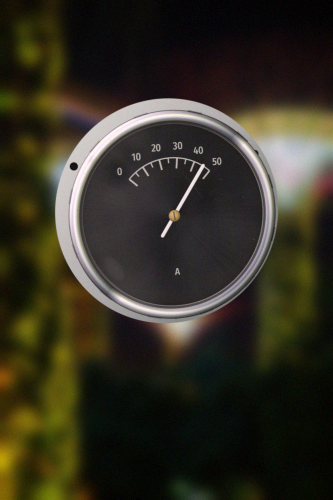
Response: 45; A
